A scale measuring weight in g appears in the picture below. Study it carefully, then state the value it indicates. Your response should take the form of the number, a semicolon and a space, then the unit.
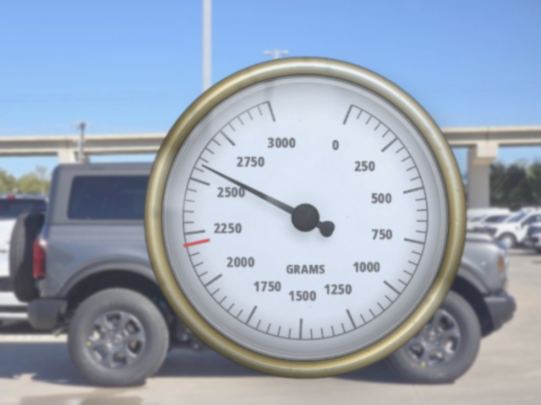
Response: 2575; g
